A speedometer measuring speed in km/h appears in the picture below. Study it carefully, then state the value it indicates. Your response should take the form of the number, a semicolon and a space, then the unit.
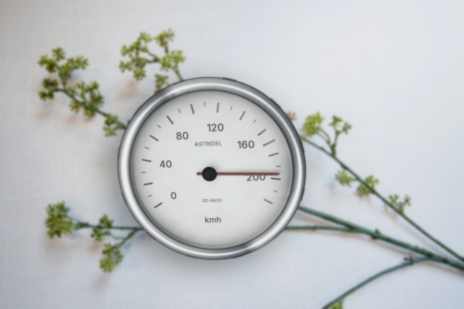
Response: 195; km/h
